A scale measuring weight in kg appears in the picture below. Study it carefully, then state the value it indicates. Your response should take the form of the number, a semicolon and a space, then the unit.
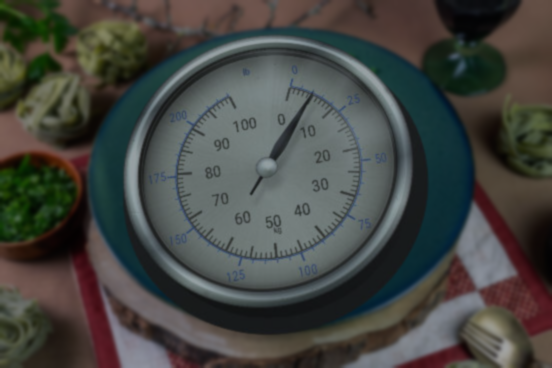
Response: 5; kg
